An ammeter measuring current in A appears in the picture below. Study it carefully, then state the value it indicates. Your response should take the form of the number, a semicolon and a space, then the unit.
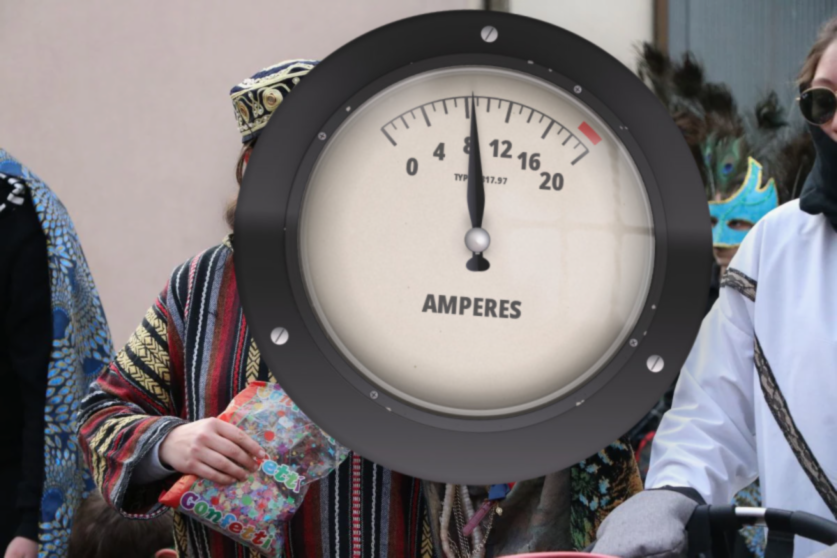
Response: 8.5; A
